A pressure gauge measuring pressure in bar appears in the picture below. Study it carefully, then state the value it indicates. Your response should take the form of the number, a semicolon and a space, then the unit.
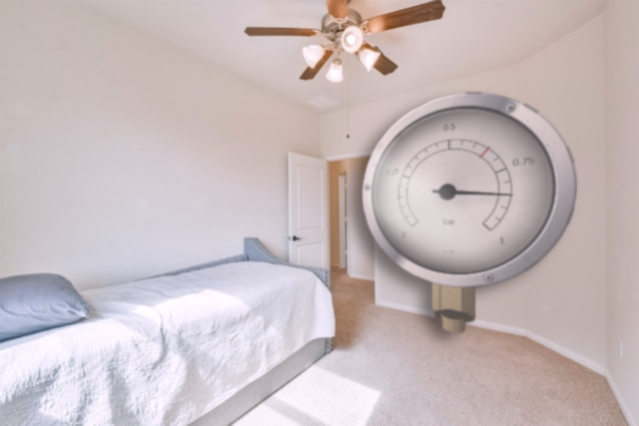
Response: 0.85; bar
